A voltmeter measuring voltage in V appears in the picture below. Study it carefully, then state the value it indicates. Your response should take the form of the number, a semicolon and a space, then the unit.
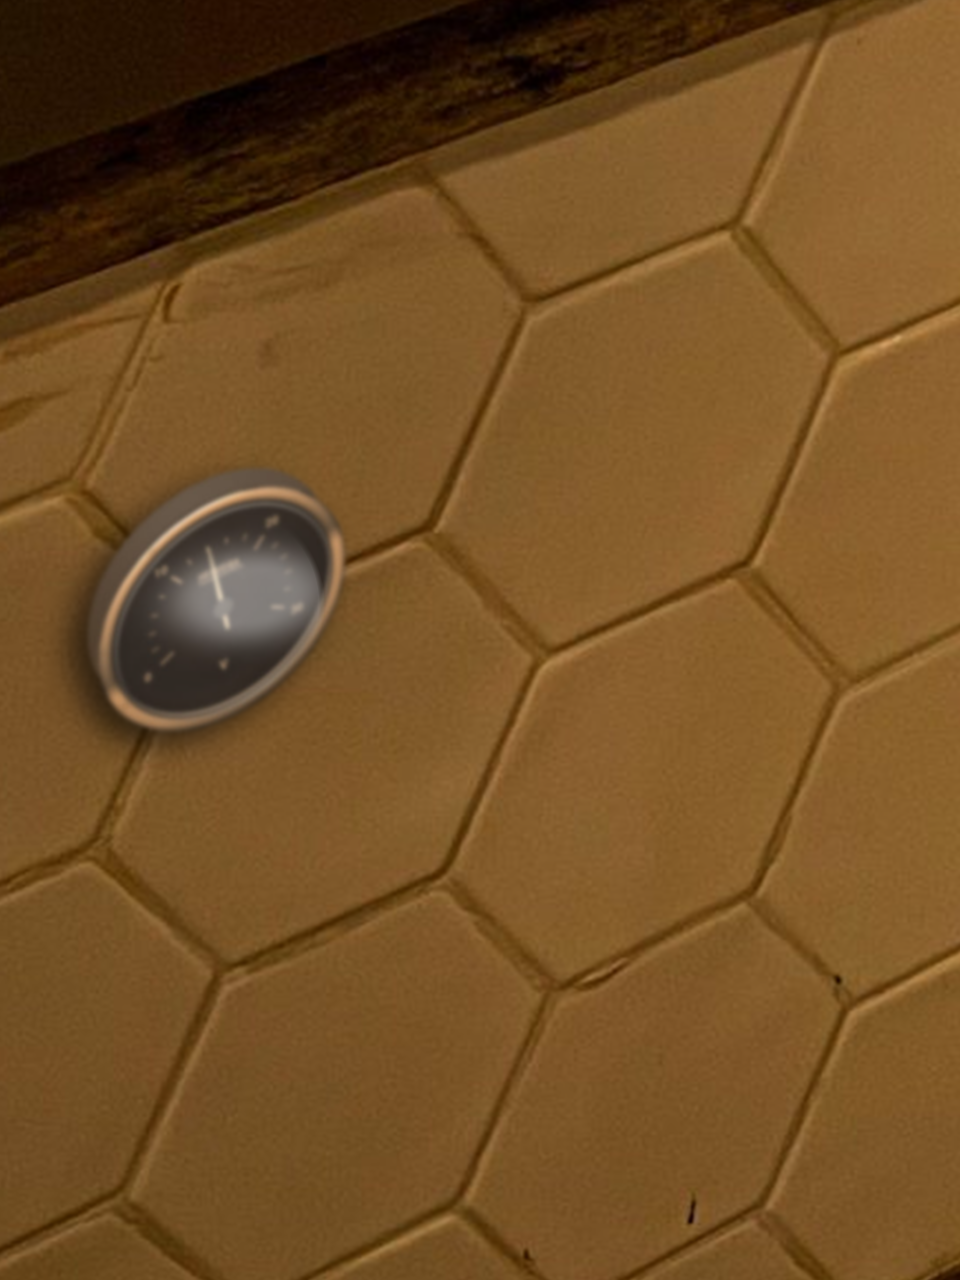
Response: 14; V
